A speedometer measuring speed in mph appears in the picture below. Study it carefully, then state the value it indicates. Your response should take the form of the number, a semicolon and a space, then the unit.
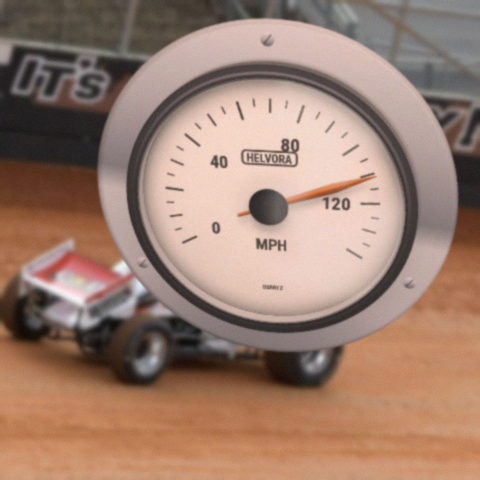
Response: 110; mph
